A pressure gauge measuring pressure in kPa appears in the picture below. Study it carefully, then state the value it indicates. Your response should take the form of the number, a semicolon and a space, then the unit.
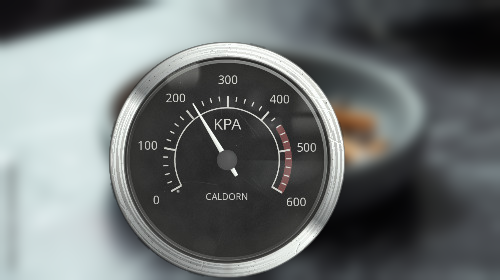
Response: 220; kPa
